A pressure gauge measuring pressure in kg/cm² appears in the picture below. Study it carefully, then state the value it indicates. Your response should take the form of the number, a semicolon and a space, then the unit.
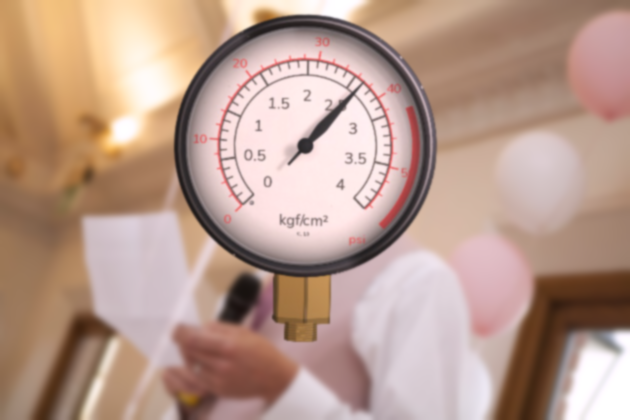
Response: 2.6; kg/cm²
